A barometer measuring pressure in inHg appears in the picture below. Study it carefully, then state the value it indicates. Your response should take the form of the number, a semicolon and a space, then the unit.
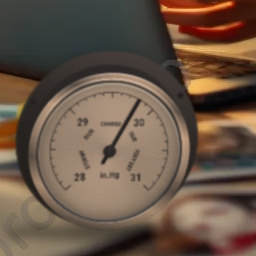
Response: 29.8; inHg
